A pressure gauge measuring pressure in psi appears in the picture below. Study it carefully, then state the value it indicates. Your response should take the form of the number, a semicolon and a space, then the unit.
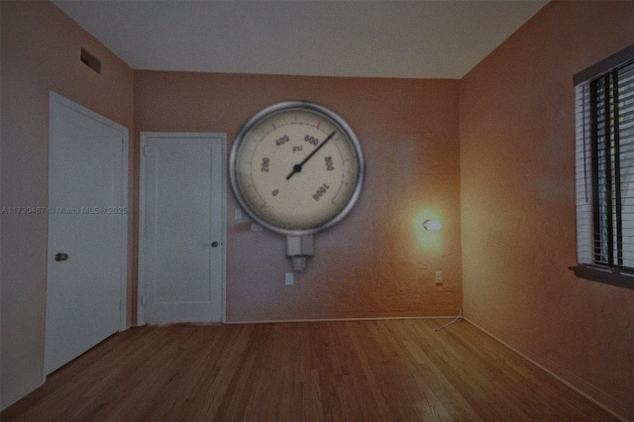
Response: 675; psi
